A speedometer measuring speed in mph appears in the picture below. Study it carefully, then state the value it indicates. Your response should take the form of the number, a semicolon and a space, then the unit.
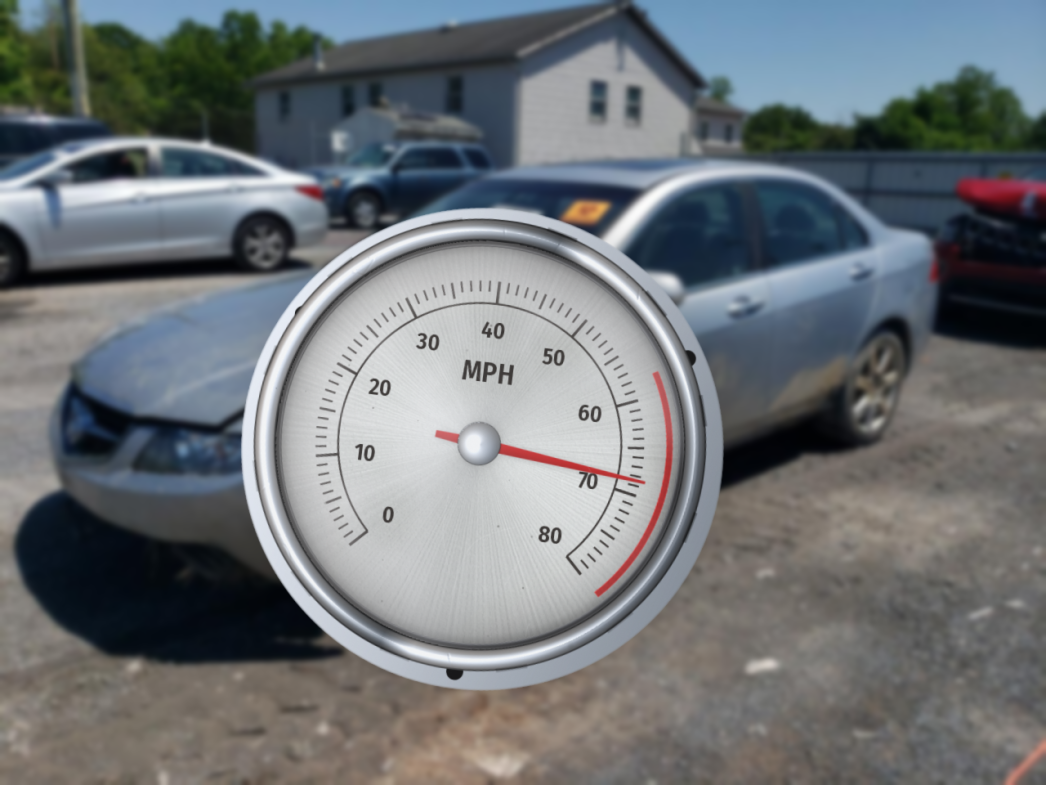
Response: 68.5; mph
